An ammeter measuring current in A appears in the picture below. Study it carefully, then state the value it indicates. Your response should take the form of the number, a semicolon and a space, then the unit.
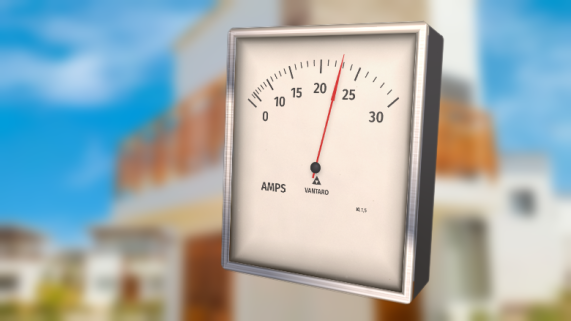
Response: 23; A
